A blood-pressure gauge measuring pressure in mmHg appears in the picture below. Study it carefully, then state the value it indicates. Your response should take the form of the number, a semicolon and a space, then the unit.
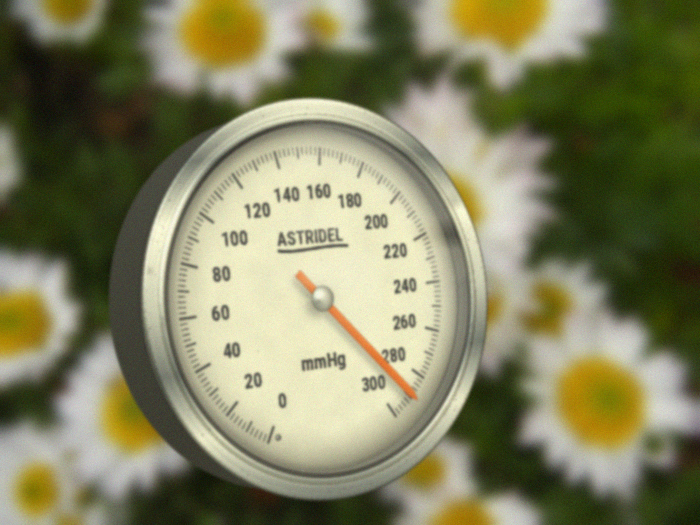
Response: 290; mmHg
